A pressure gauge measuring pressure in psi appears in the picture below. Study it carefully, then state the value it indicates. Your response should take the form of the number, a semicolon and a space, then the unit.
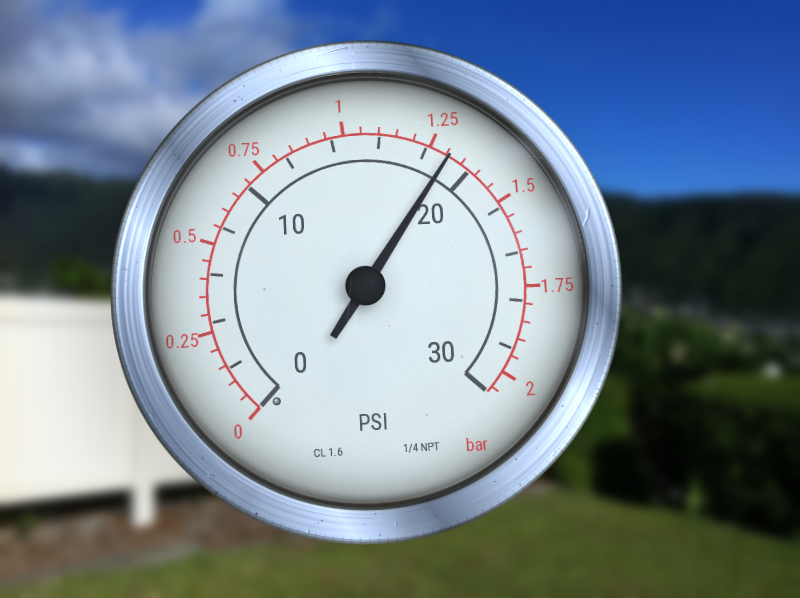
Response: 19; psi
